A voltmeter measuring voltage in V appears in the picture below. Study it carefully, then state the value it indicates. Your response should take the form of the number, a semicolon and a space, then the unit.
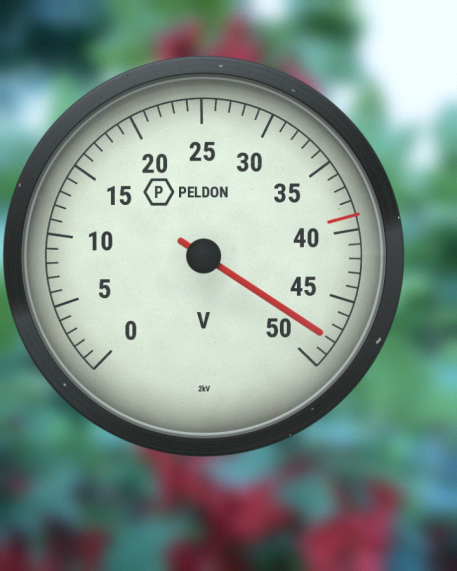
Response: 48; V
